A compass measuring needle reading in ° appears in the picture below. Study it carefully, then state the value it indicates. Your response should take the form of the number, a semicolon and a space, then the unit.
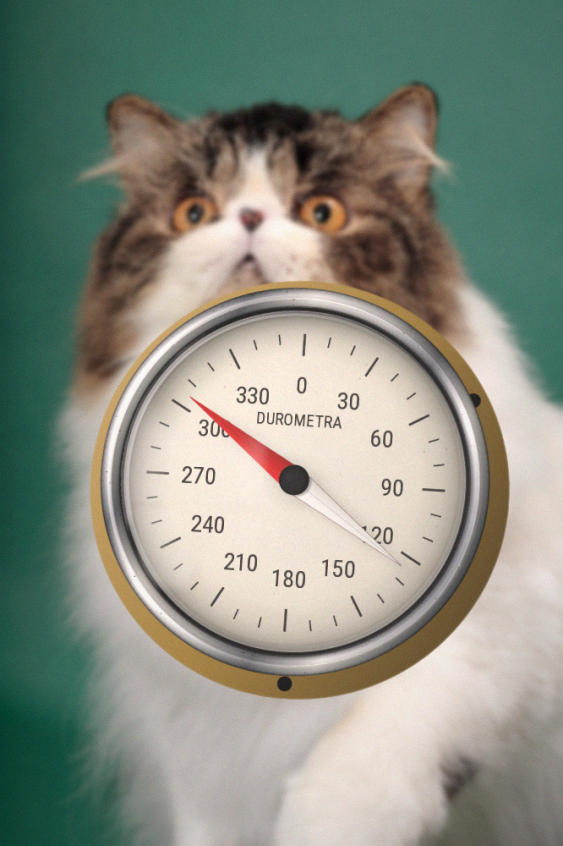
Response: 305; °
